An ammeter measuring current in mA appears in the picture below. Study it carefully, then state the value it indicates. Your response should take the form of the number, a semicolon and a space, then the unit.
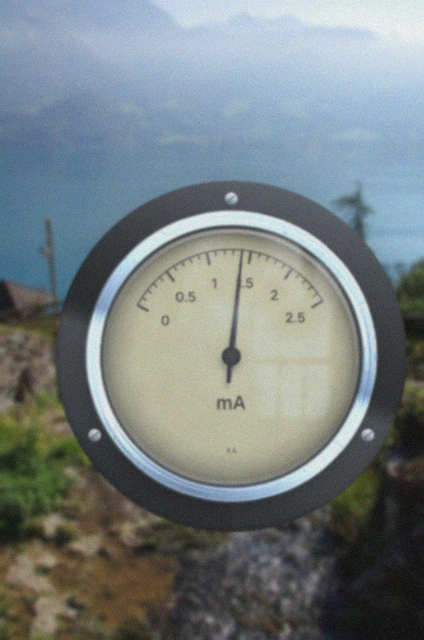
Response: 1.4; mA
